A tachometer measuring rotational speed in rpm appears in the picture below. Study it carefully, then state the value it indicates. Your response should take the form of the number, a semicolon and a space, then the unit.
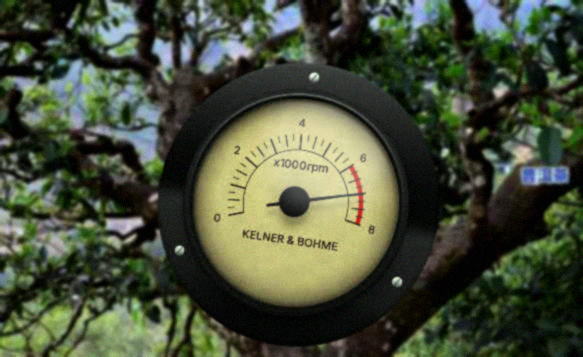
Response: 7000; rpm
